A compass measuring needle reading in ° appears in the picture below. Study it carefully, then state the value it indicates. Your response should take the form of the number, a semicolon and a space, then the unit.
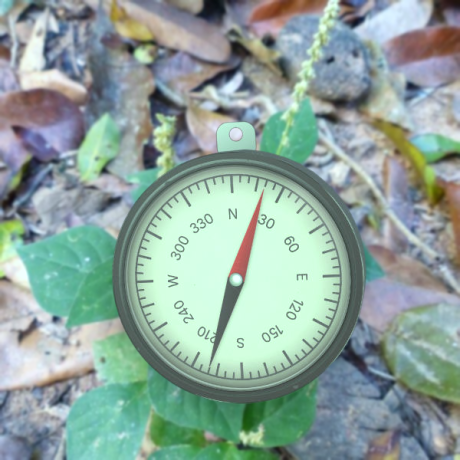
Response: 20; °
